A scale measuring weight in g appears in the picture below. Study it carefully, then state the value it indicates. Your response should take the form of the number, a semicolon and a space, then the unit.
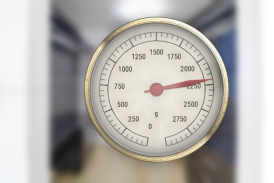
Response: 2200; g
